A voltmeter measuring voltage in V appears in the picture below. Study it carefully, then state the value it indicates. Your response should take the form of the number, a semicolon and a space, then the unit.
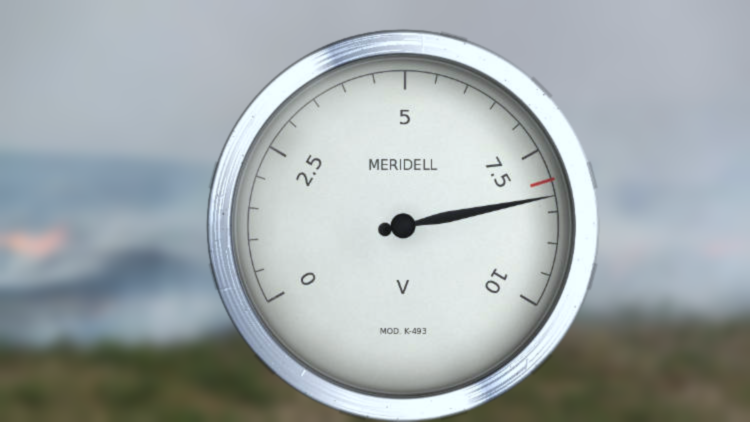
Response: 8.25; V
